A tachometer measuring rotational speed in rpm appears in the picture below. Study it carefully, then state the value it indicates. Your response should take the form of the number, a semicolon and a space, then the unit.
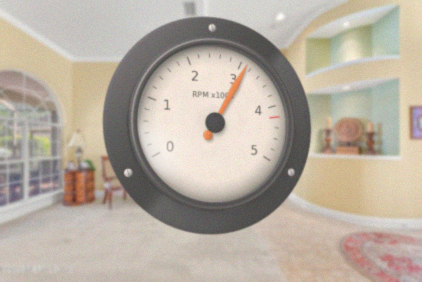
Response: 3100; rpm
